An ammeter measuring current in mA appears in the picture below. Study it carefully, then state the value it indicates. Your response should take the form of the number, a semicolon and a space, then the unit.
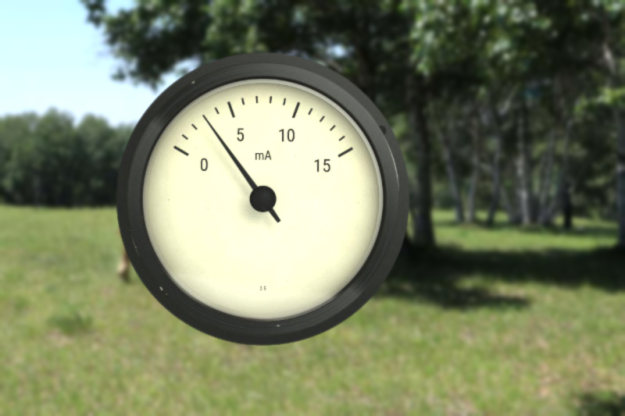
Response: 3; mA
